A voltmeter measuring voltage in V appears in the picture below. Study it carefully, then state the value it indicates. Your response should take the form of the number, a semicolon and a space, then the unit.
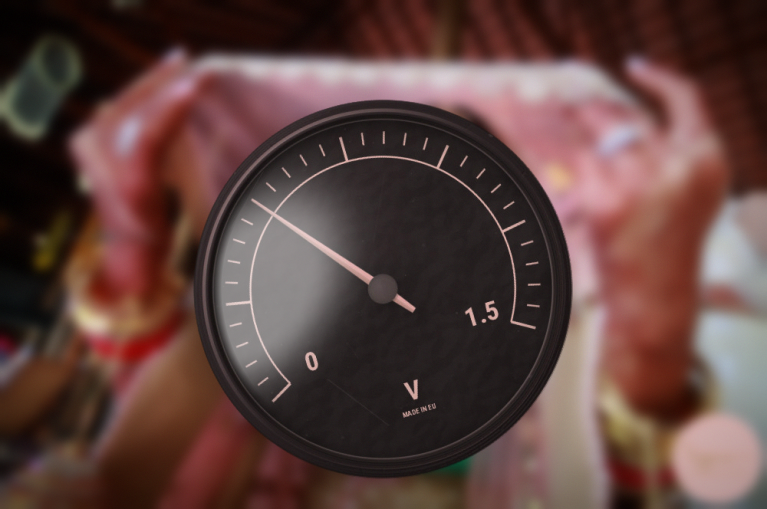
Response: 0.5; V
